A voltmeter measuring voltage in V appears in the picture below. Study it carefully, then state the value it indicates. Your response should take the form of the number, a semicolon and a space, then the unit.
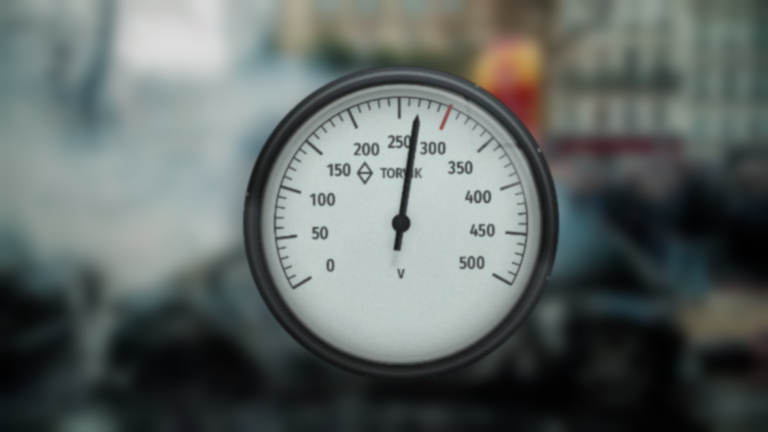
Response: 270; V
